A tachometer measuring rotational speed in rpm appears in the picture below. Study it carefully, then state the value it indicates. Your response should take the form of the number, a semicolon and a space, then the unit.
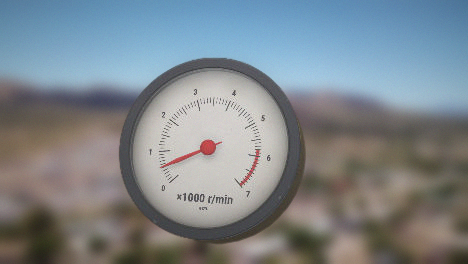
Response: 500; rpm
